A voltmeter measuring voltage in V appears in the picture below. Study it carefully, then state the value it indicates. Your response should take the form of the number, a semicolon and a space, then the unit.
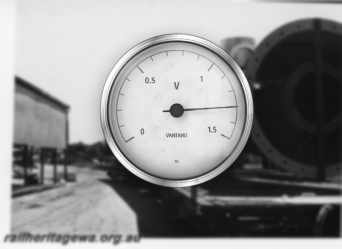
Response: 1.3; V
